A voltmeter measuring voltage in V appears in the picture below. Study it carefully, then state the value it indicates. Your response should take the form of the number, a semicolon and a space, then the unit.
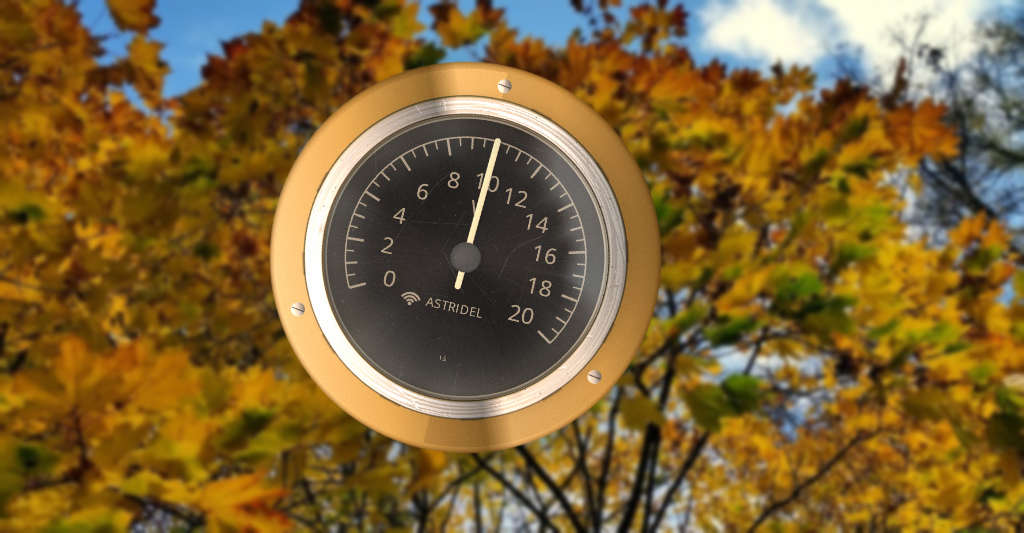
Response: 10; V
